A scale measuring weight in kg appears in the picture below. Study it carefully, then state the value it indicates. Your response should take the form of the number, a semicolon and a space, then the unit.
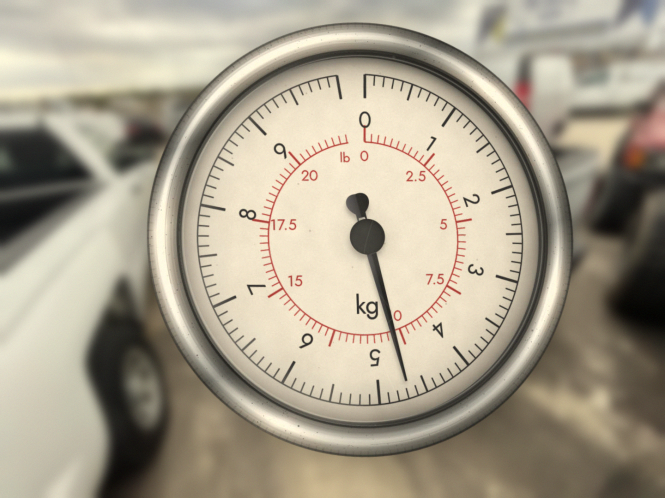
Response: 4.7; kg
